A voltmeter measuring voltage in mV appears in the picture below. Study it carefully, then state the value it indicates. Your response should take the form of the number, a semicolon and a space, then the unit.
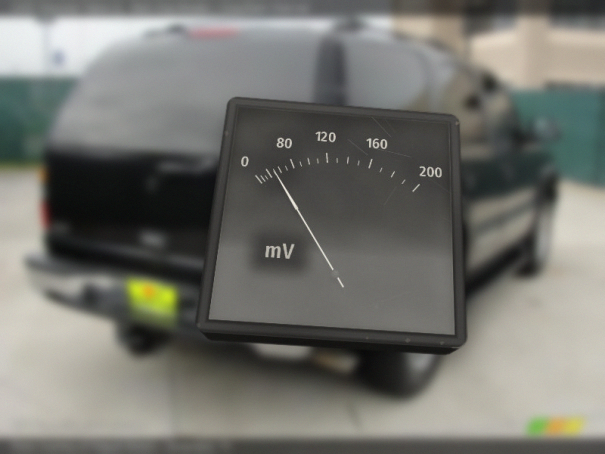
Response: 50; mV
